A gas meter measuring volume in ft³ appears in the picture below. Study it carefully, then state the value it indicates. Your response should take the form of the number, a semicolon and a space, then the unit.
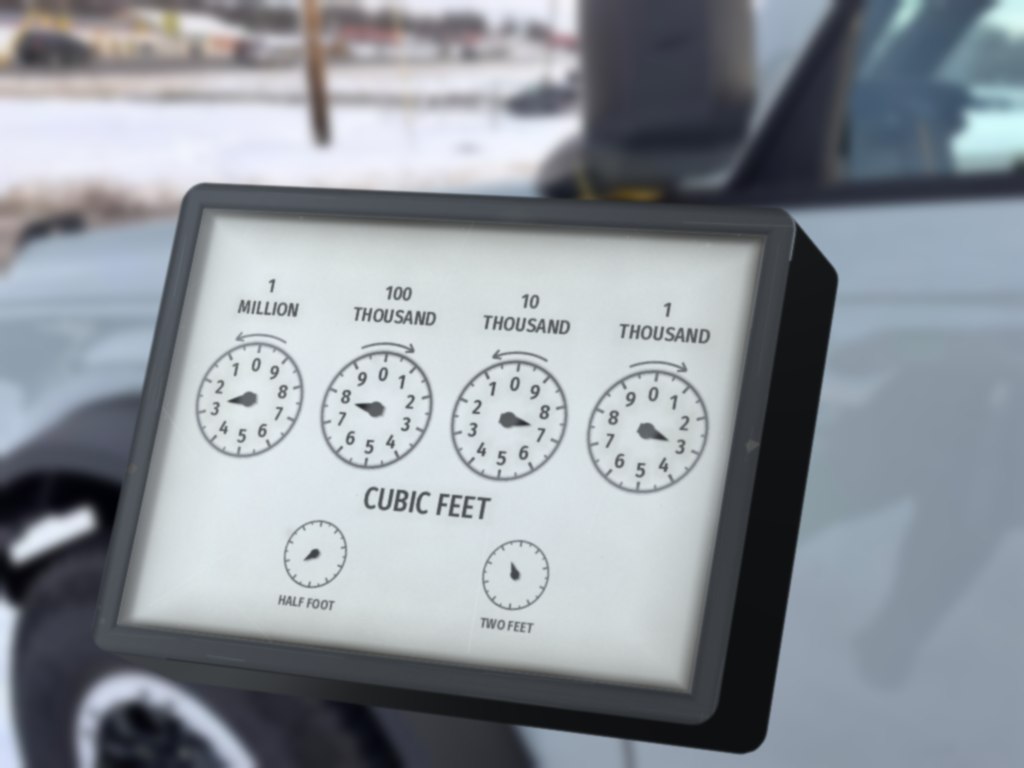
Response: 277300; ft³
